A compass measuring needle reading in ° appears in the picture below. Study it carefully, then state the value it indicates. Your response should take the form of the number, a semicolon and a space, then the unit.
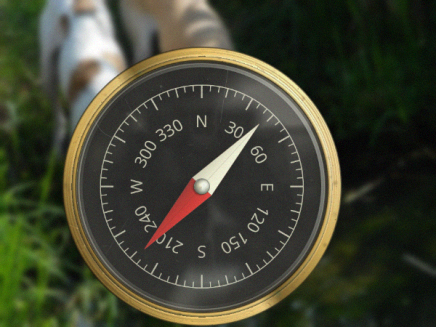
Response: 222.5; °
